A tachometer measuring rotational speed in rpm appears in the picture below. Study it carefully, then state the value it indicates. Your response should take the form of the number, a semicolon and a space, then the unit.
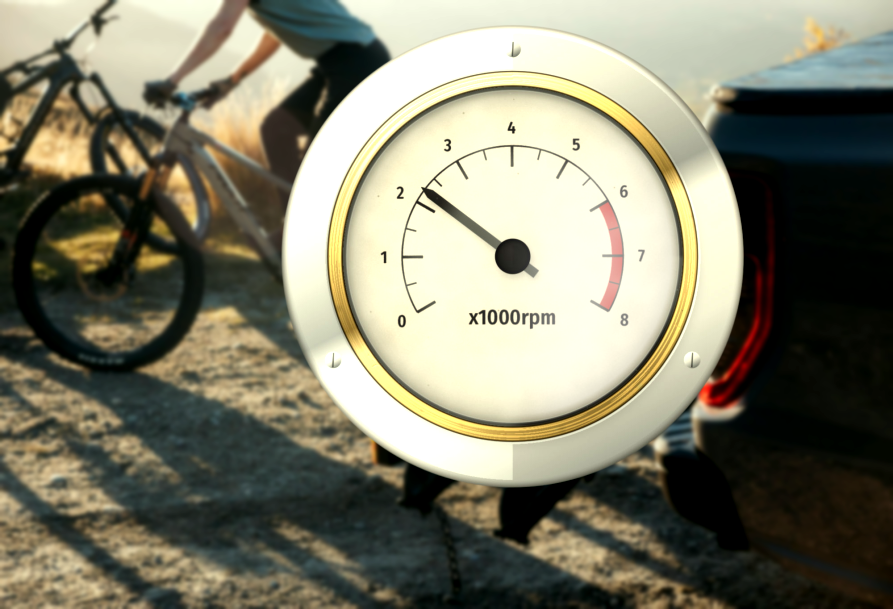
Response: 2250; rpm
